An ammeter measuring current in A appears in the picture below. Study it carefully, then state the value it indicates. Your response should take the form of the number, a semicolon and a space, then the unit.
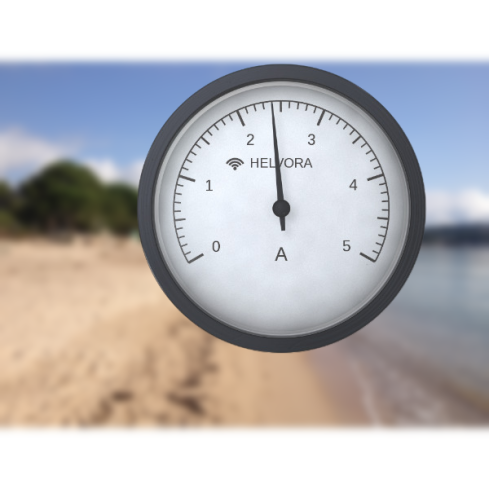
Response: 2.4; A
